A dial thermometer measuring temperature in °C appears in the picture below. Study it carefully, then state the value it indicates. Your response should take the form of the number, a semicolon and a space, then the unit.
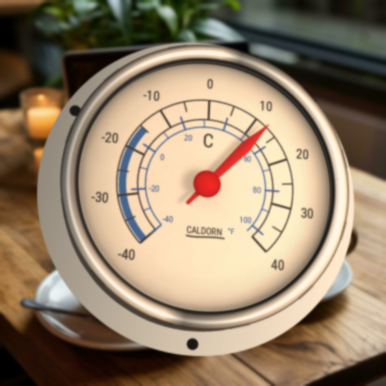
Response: 12.5; °C
